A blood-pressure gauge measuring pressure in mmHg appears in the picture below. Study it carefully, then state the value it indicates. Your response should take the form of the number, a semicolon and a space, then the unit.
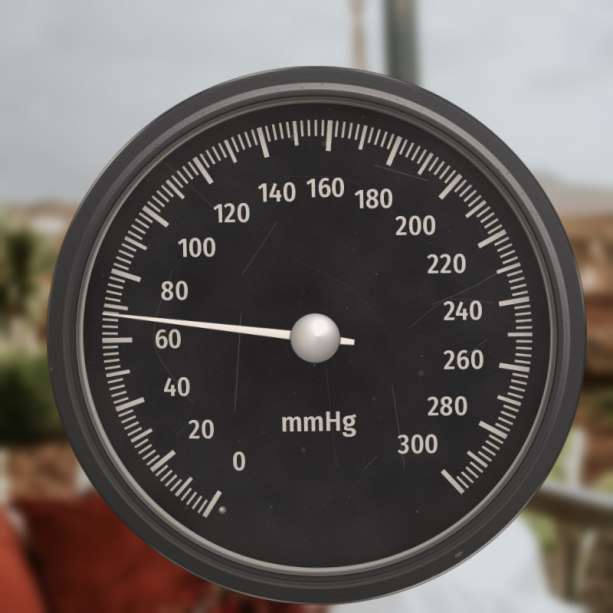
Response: 68; mmHg
